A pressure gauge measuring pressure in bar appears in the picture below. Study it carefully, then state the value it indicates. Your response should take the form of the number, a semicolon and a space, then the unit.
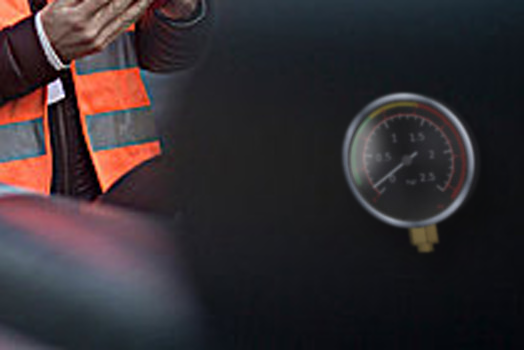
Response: 0.1; bar
